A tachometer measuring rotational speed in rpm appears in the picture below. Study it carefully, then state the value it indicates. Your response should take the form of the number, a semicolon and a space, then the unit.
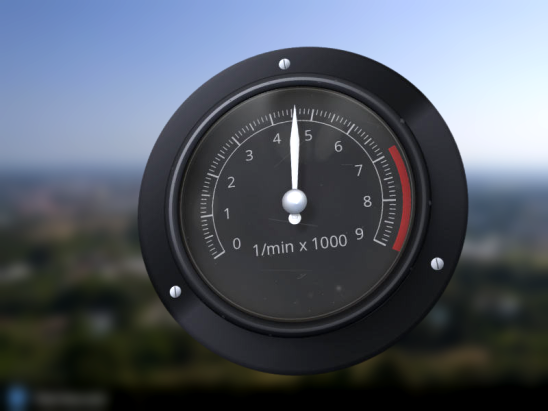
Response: 4600; rpm
